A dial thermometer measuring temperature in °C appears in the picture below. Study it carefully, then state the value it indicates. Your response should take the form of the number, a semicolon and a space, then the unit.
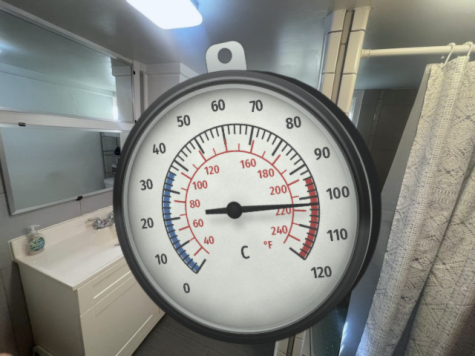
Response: 102; °C
